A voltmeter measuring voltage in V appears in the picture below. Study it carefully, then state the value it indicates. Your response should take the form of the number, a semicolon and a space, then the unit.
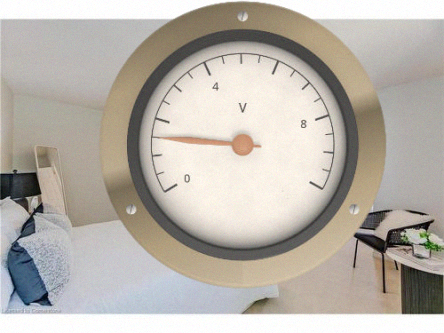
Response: 1.5; V
